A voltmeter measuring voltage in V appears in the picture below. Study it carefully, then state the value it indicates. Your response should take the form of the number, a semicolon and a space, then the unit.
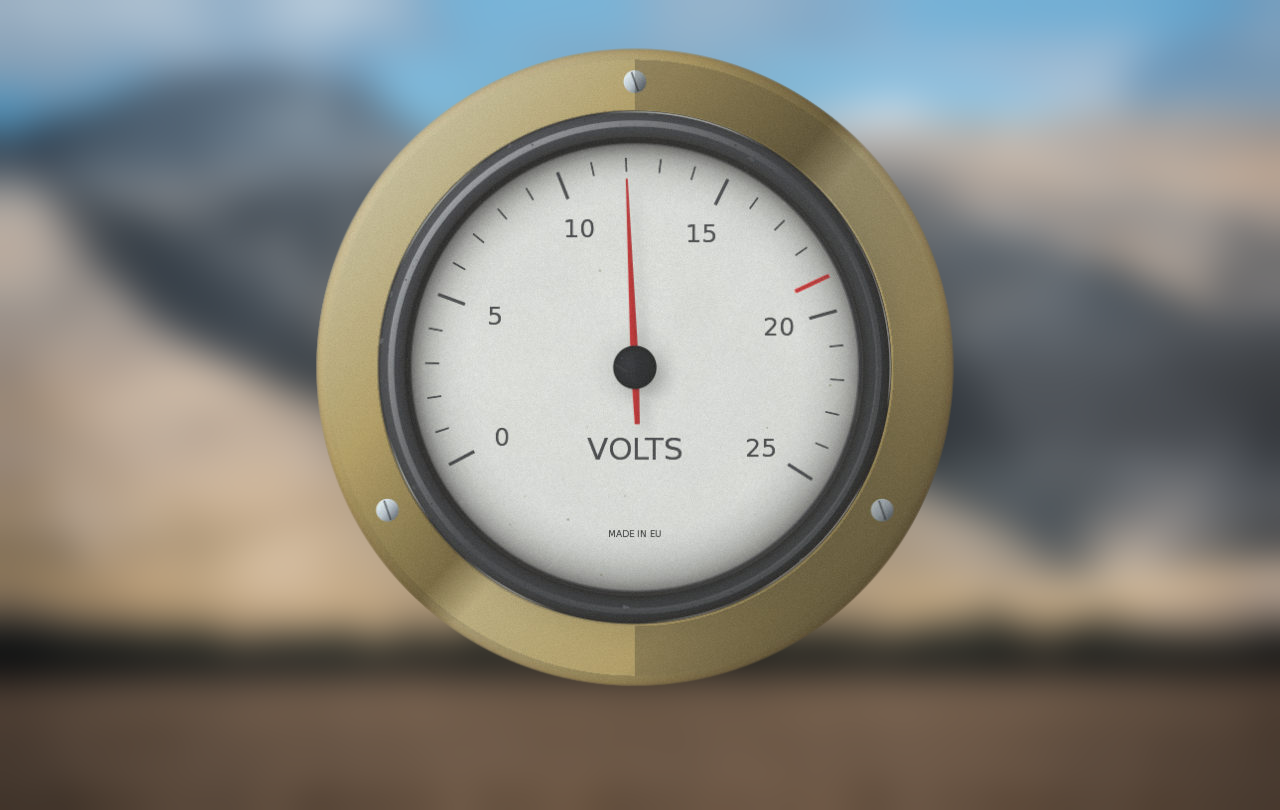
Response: 12; V
